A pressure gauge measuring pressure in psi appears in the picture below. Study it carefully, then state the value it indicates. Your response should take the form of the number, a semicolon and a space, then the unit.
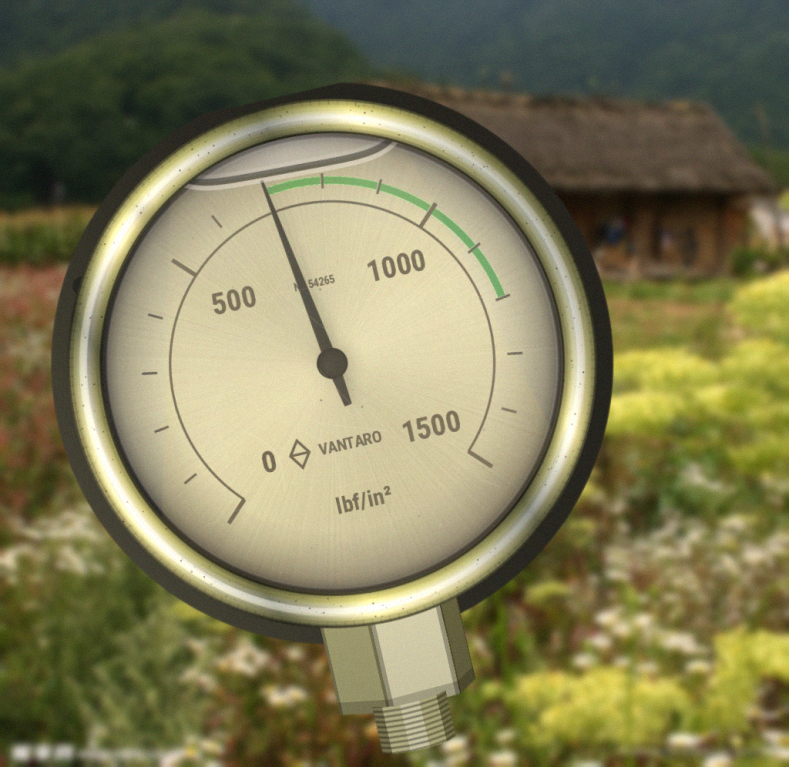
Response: 700; psi
